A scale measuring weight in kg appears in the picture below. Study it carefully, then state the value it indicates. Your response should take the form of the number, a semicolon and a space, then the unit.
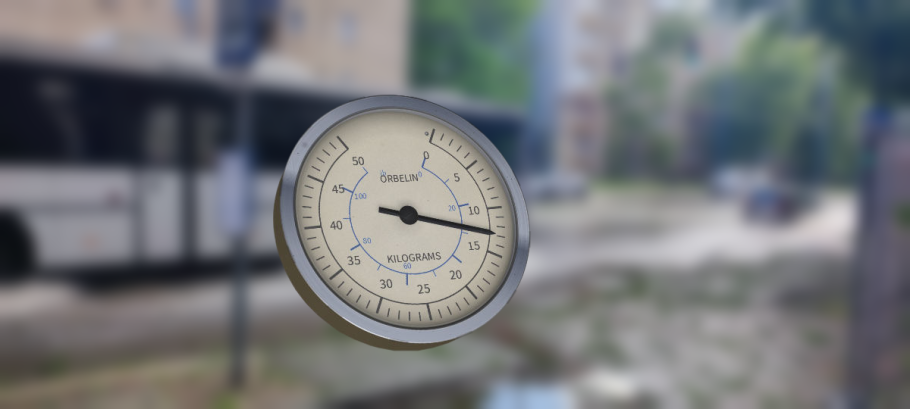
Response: 13; kg
